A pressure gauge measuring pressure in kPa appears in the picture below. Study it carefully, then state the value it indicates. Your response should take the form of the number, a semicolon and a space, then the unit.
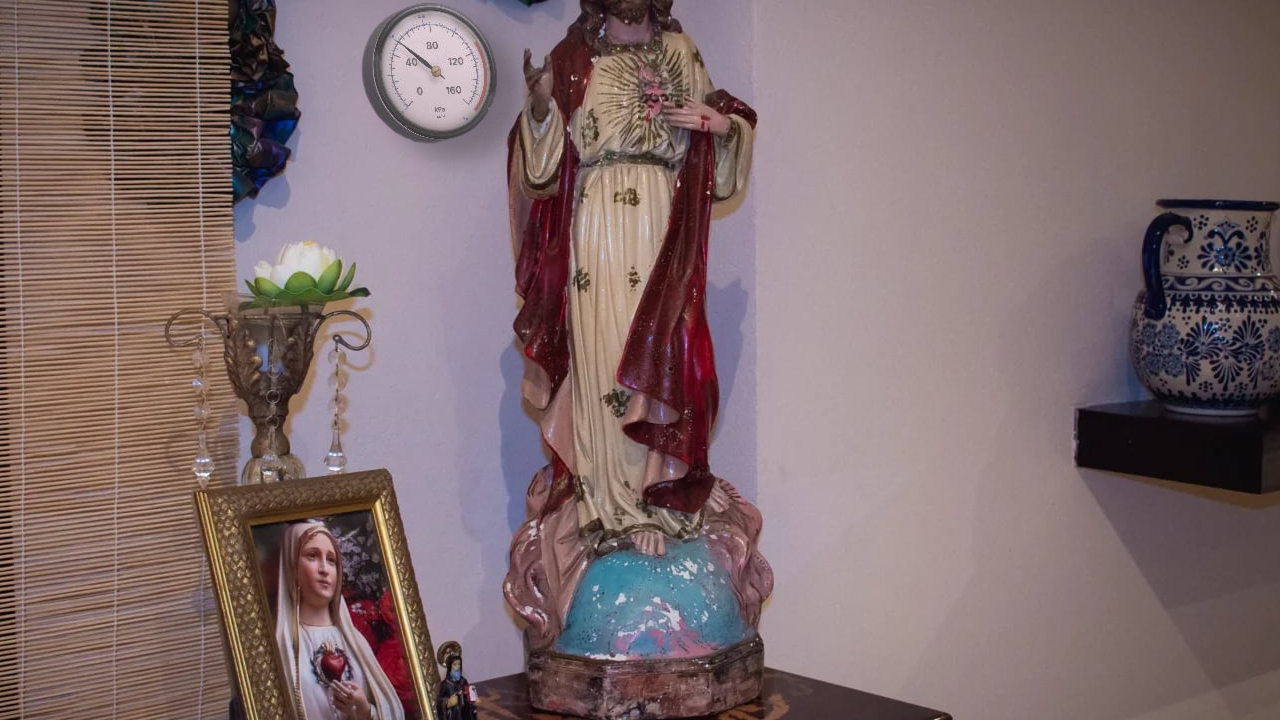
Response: 50; kPa
